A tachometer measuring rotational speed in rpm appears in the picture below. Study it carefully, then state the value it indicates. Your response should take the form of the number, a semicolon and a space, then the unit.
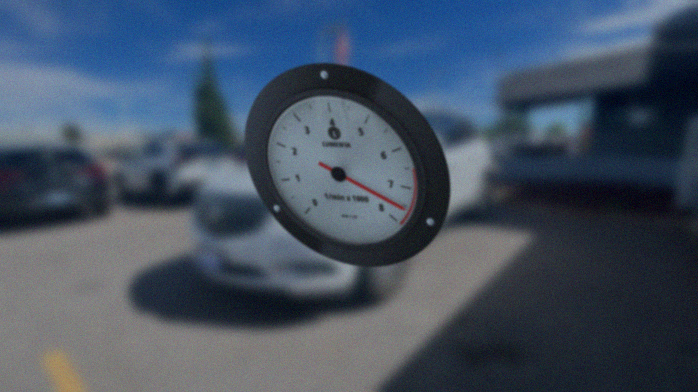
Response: 7500; rpm
